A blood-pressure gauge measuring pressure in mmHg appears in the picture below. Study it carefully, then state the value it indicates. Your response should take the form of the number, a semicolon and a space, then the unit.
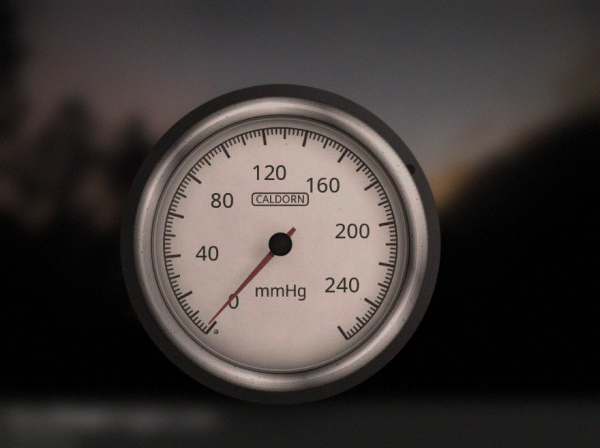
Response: 2; mmHg
